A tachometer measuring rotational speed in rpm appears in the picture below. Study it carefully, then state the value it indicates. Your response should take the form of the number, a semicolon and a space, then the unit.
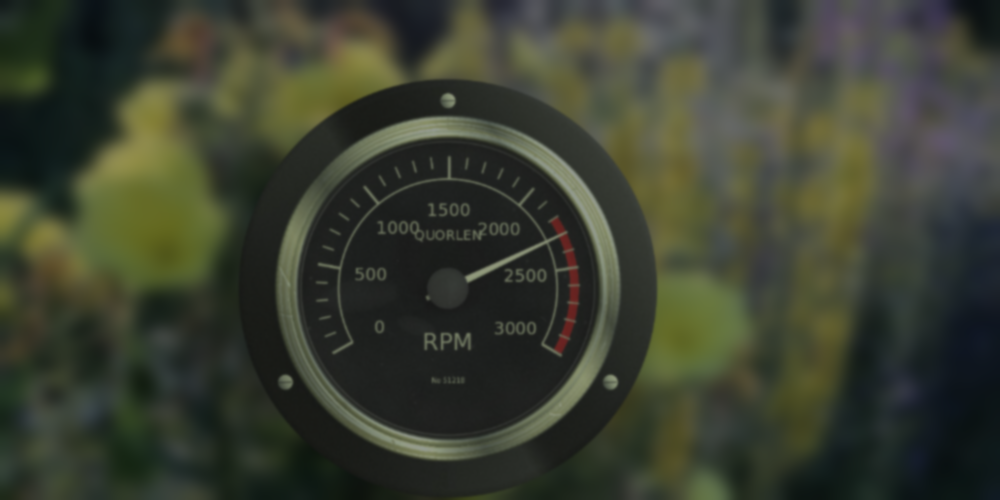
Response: 2300; rpm
